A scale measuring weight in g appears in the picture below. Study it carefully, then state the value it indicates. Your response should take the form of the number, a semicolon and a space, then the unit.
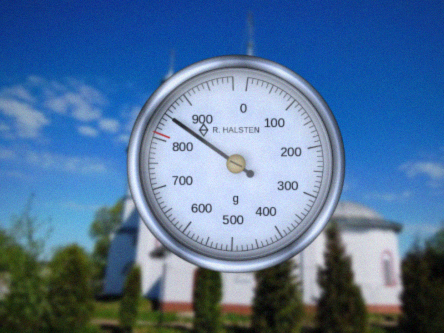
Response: 850; g
